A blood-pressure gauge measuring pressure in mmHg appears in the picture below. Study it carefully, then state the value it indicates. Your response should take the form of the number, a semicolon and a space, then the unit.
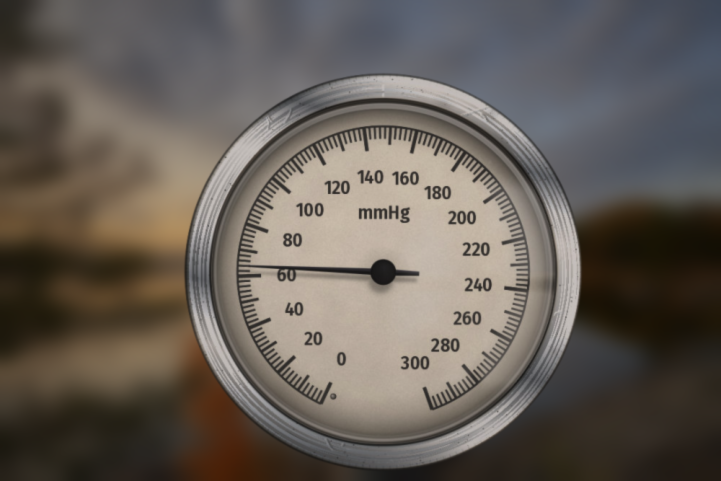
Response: 64; mmHg
